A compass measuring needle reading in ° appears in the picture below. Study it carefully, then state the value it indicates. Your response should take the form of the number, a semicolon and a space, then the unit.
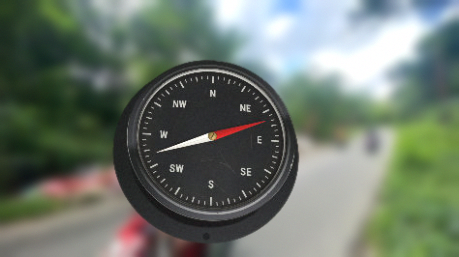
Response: 70; °
